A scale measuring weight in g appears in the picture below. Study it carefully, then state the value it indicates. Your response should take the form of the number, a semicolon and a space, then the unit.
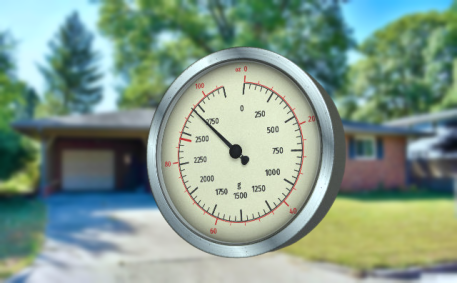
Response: 2700; g
